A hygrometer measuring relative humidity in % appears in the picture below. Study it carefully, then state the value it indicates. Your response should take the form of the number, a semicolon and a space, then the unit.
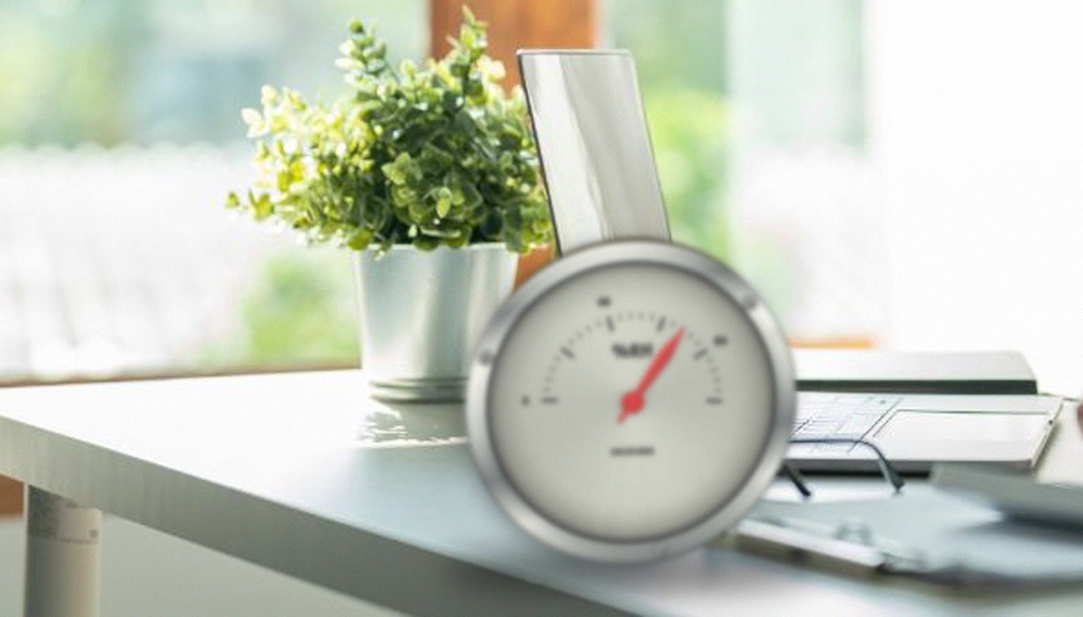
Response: 68; %
